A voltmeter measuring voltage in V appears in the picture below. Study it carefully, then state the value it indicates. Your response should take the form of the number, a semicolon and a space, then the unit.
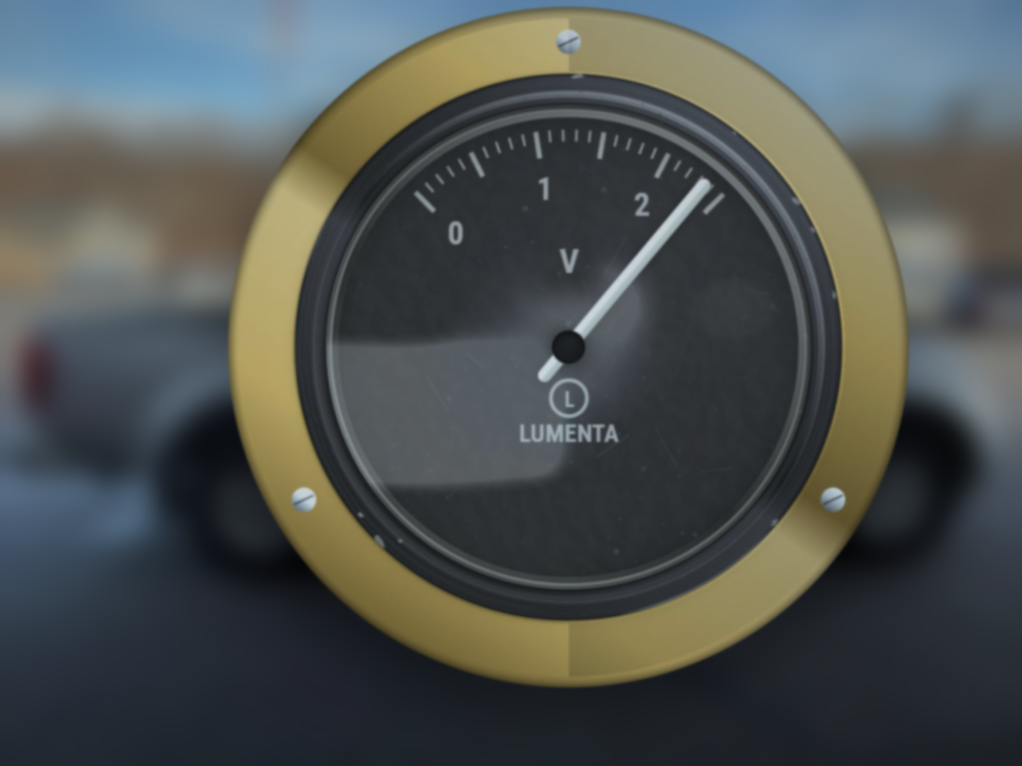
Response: 2.35; V
